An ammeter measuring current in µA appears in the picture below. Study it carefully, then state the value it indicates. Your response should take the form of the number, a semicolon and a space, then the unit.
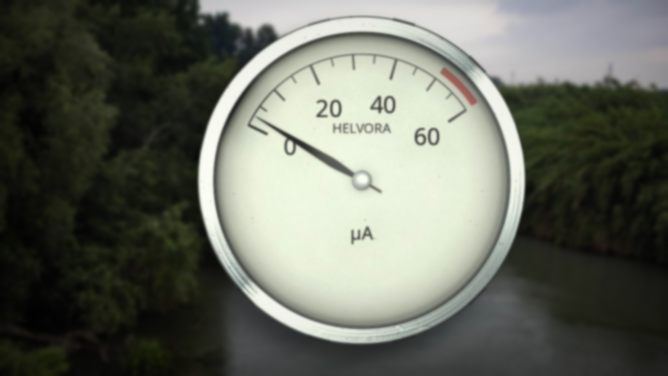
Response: 2.5; µA
